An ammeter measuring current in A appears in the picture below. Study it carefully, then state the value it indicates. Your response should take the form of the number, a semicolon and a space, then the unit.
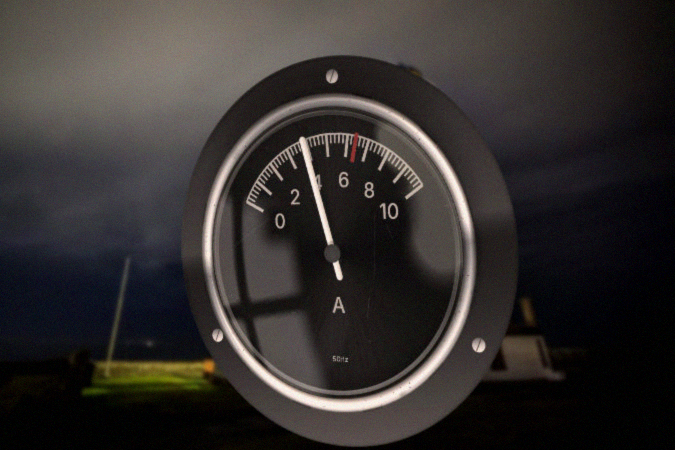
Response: 4; A
